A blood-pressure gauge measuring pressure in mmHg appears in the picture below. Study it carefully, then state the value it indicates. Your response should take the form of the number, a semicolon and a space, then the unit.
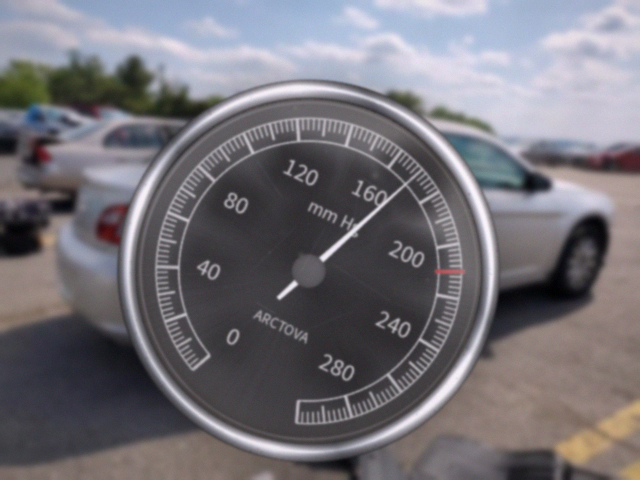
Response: 170; mmHg
